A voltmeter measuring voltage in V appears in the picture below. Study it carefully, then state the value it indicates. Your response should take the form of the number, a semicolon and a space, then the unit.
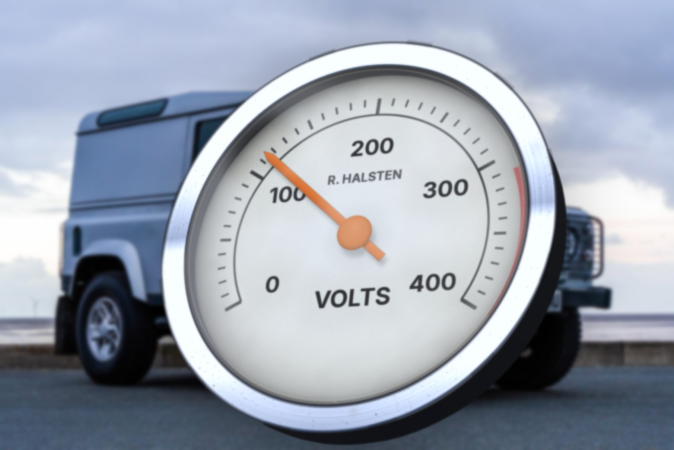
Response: 115; V
